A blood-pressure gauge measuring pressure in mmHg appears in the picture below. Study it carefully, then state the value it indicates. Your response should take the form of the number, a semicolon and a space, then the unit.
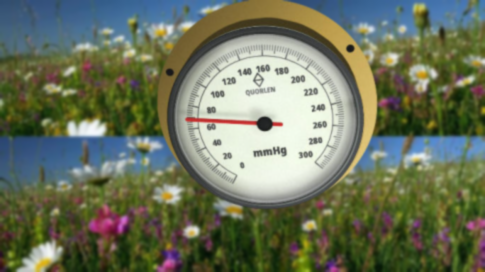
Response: 70; mmHg
